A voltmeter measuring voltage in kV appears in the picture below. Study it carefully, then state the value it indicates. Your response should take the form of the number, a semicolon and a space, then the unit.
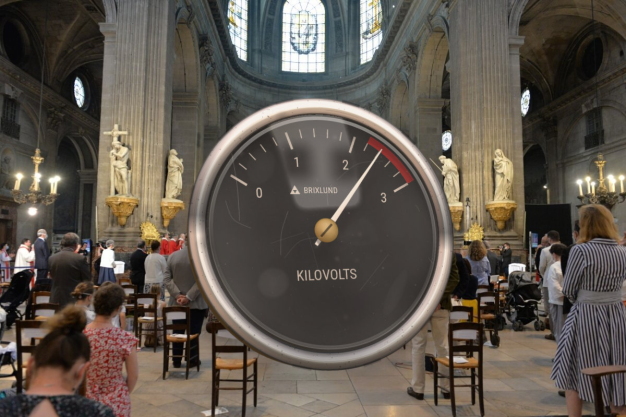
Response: 2.4; kV
